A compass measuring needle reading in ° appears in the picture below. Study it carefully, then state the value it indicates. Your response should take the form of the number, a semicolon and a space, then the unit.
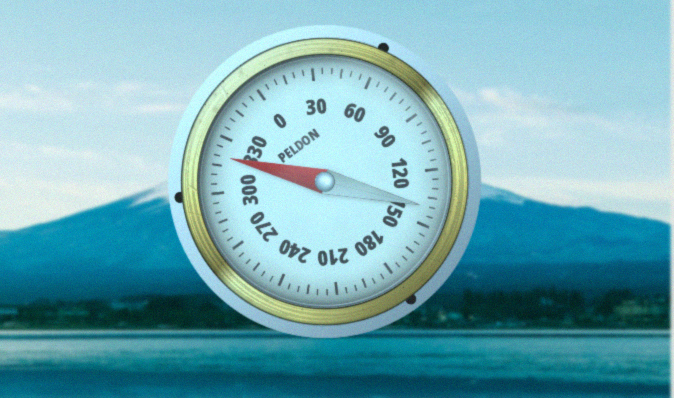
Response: 320; °
